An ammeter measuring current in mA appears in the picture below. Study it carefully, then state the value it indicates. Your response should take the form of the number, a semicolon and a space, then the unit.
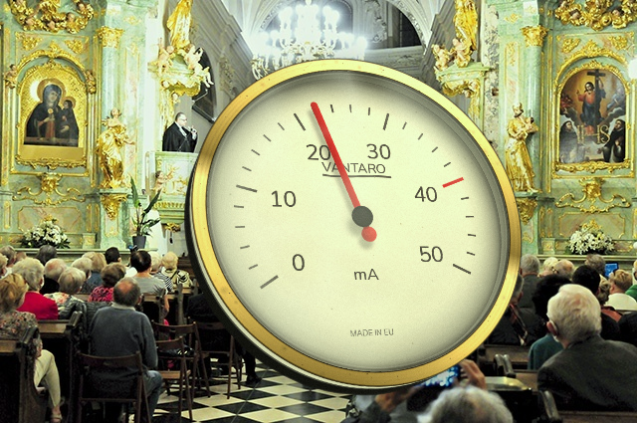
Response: 22; mA
